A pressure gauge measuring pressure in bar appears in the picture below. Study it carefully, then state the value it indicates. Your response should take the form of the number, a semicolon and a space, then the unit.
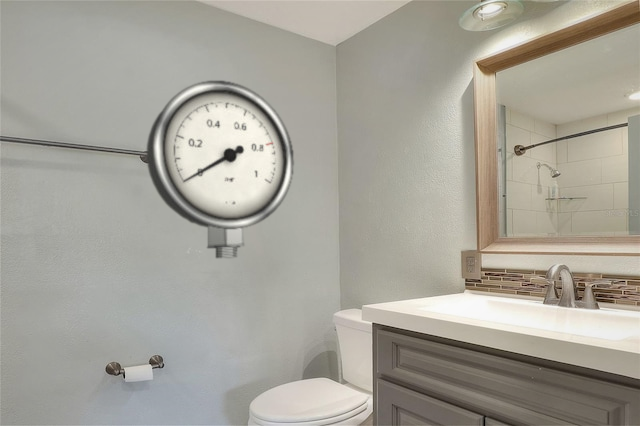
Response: 0; bar
